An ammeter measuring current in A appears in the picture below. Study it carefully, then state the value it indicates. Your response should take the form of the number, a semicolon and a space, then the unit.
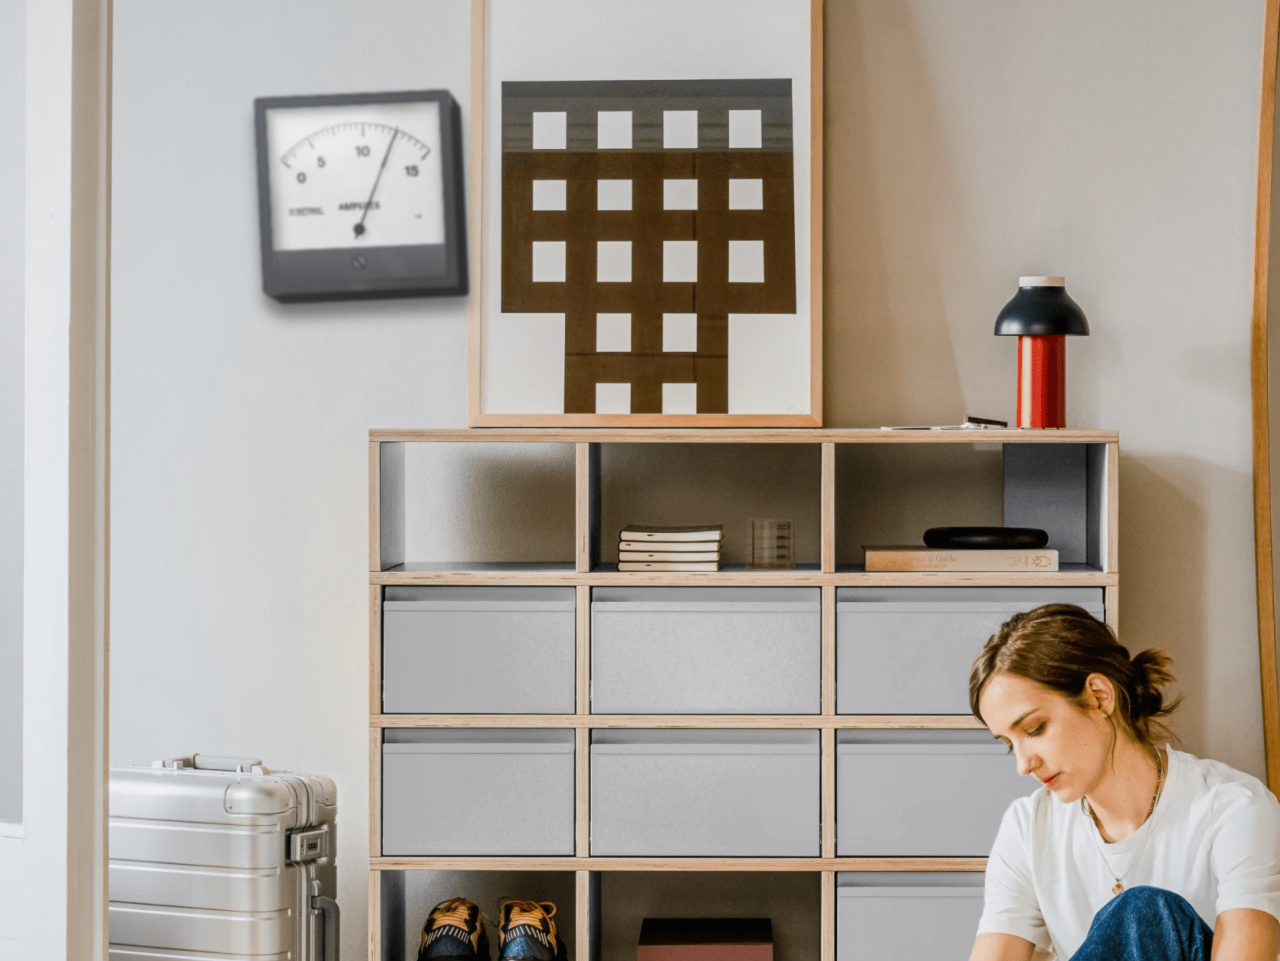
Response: 12.5; A
